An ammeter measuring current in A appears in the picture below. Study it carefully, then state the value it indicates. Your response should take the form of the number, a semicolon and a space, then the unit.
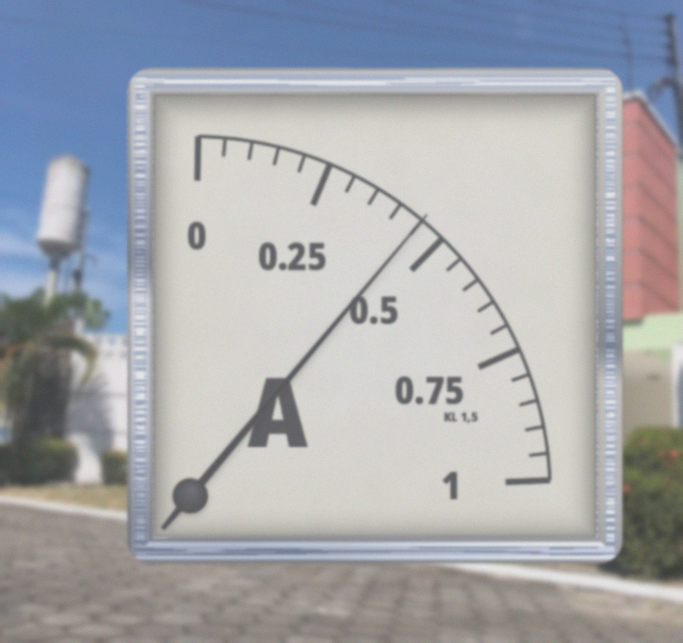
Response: 0.45; A
